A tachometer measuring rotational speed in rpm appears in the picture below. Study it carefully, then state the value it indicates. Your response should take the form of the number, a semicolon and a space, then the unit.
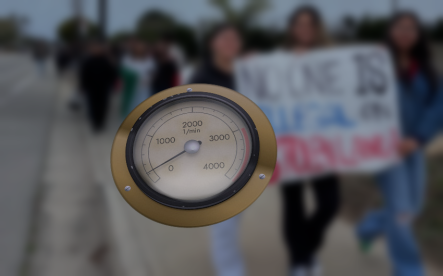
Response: 200; rpm
